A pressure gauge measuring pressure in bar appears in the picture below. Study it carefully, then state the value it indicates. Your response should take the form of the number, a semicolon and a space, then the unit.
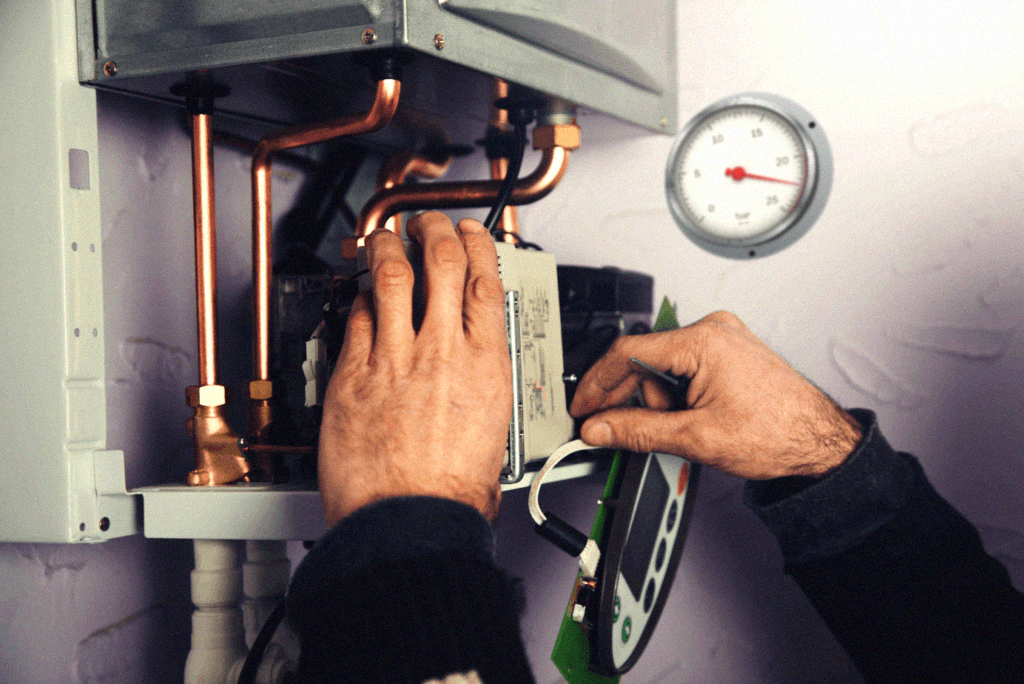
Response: 22.5; bar
